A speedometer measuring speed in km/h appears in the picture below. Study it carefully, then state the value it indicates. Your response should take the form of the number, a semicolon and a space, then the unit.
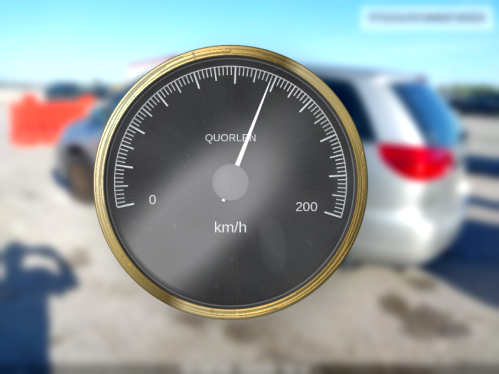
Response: 118; km/h
